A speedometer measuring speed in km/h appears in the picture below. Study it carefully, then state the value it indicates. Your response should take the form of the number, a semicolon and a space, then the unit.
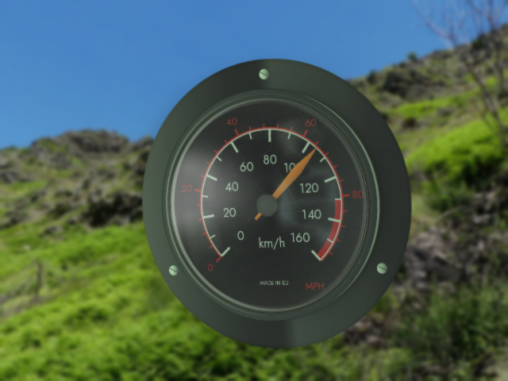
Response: 105; km/h
